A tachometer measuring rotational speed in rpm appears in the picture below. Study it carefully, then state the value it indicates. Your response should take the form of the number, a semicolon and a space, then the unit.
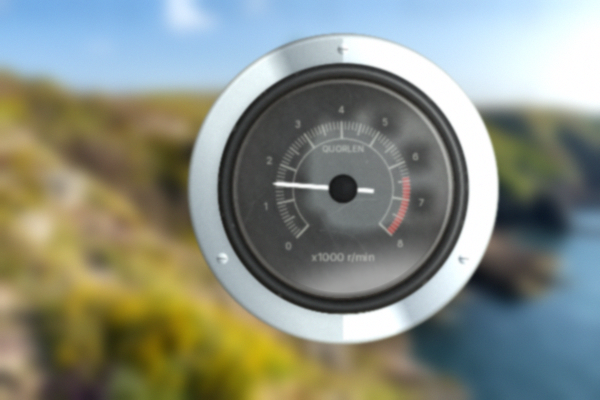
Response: 1500; rpm
